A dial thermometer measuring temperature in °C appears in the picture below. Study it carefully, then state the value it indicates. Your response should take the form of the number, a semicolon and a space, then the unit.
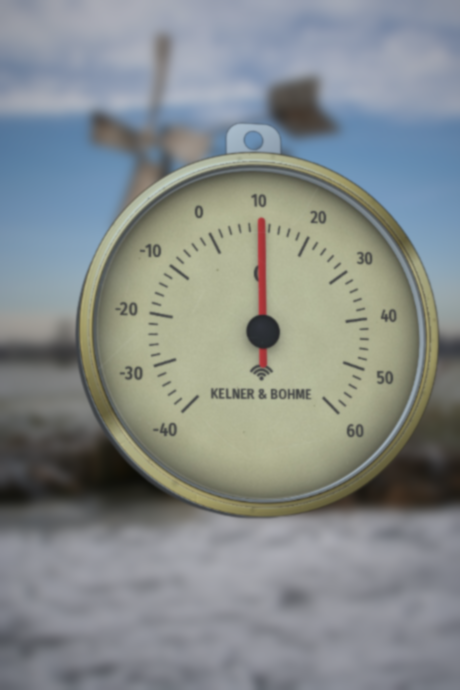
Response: 10; °C
